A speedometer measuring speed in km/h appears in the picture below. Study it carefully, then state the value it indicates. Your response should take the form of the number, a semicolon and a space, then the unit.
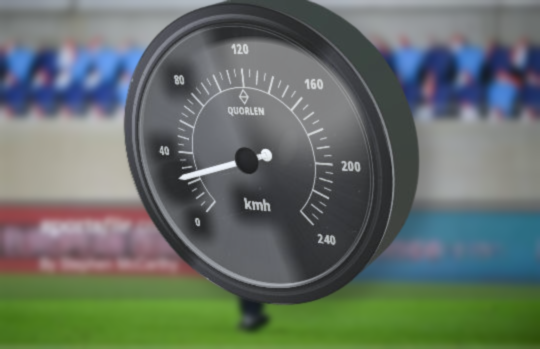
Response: 25; km/h
